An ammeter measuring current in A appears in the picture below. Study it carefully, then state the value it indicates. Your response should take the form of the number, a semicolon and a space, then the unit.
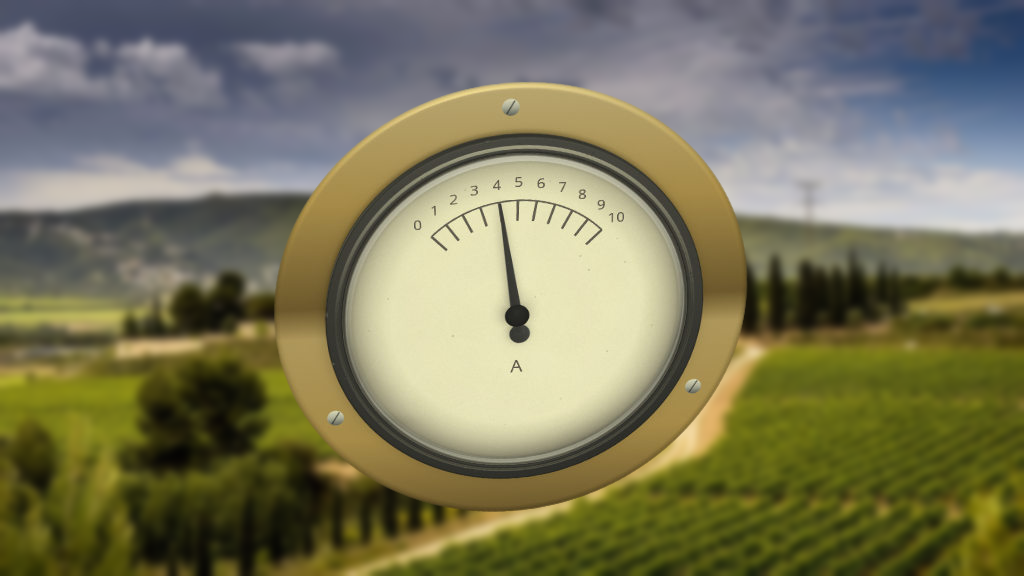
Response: 4; A
